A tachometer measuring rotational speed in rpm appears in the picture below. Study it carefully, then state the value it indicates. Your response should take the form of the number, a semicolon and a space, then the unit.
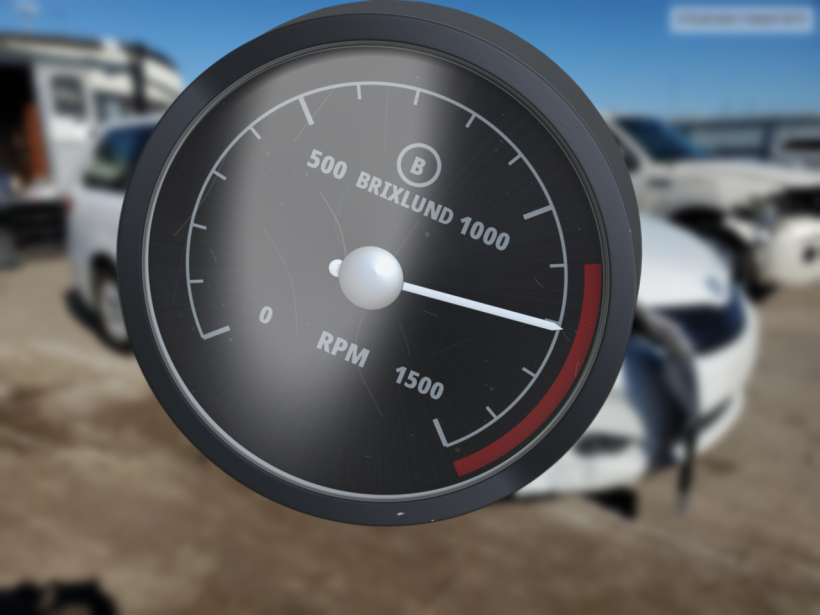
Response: 1200; rpm
